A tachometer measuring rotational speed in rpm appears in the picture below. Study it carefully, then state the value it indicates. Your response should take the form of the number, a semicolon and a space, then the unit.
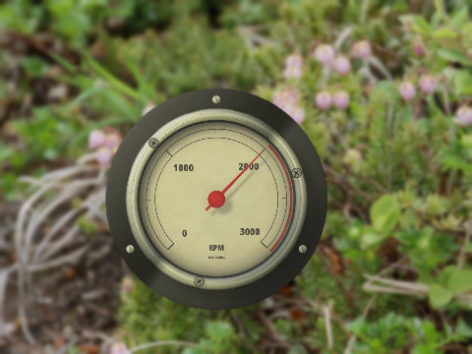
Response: 2000; rpm
